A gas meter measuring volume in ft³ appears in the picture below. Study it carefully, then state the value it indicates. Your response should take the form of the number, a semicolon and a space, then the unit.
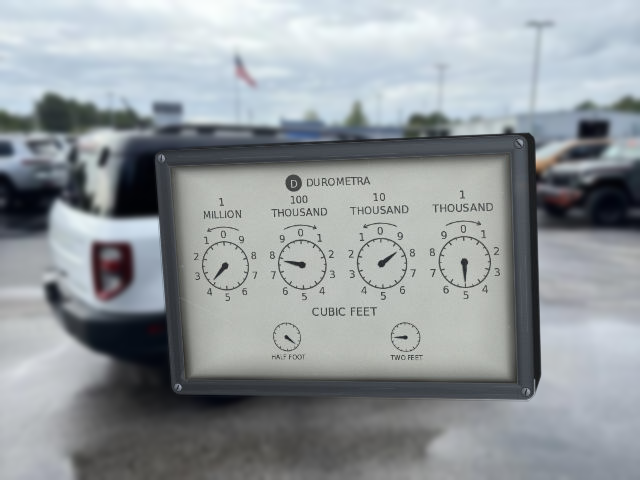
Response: 378500; ft³
